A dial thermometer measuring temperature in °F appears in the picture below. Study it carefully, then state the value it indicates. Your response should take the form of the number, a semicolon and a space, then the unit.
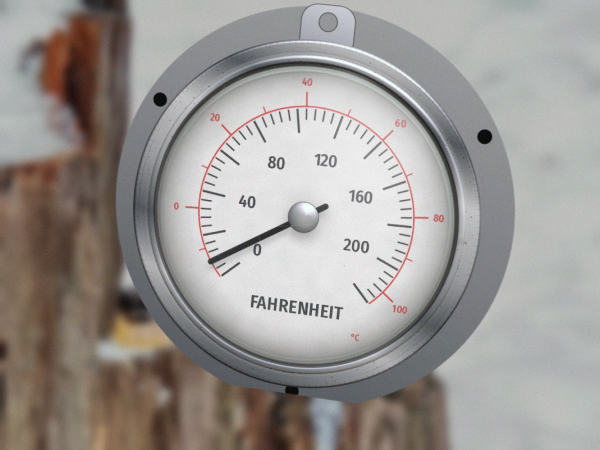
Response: 8; °F
